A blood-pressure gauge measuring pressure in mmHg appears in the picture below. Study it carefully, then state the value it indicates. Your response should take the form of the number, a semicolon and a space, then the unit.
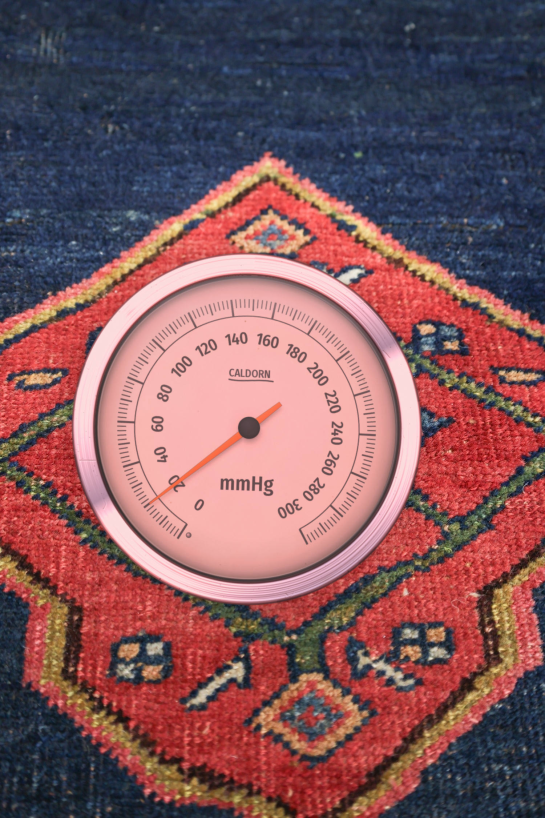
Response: 20; mmHg
